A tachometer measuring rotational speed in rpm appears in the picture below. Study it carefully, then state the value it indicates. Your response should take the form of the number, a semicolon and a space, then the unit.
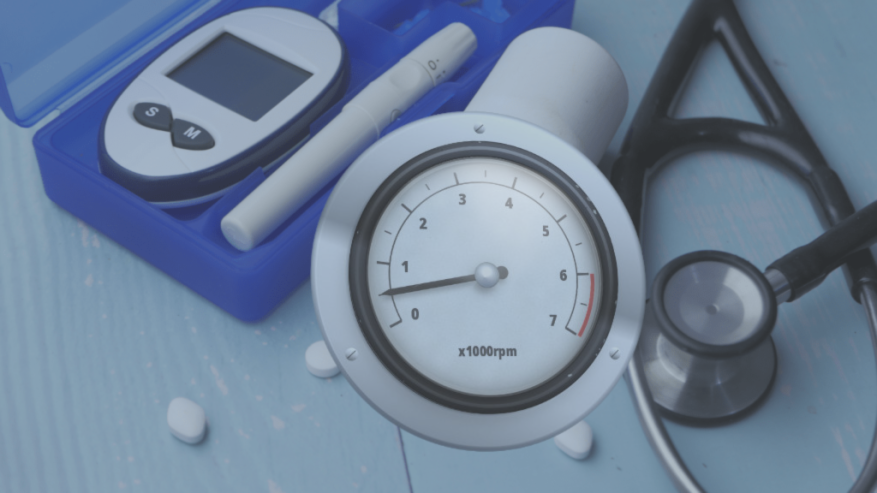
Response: 500; rpm
